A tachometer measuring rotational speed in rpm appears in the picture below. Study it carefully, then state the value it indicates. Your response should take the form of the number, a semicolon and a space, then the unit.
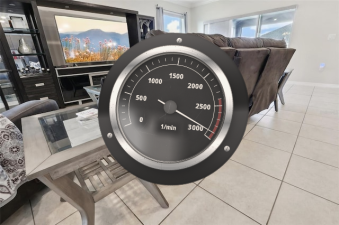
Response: 2900; rpm
